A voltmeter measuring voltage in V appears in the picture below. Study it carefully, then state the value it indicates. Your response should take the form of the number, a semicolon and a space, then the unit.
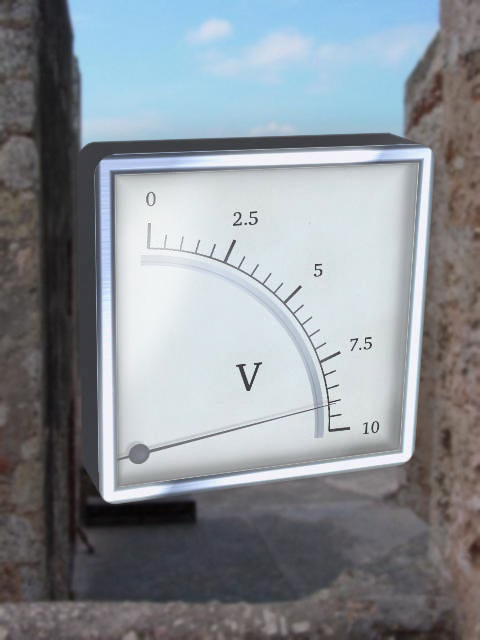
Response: 9; V
